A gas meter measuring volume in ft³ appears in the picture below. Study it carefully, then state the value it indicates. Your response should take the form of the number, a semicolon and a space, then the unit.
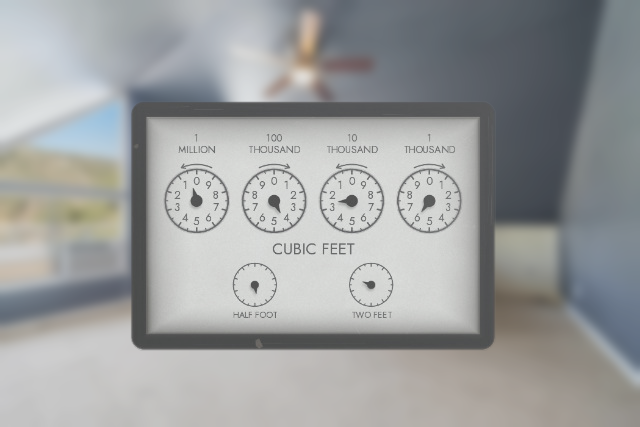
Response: 42600; ft³
